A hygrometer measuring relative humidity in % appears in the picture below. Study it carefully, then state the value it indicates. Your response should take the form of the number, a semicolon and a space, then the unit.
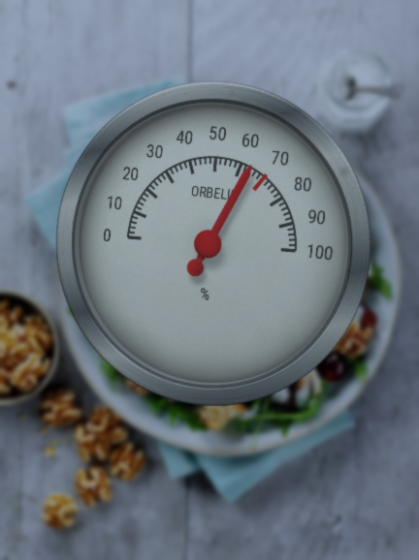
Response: 64; %
